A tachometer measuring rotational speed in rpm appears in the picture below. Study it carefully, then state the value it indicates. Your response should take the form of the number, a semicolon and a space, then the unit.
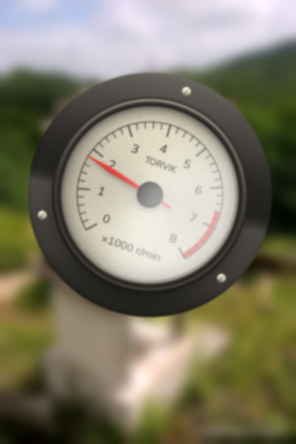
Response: 1800; rpm
